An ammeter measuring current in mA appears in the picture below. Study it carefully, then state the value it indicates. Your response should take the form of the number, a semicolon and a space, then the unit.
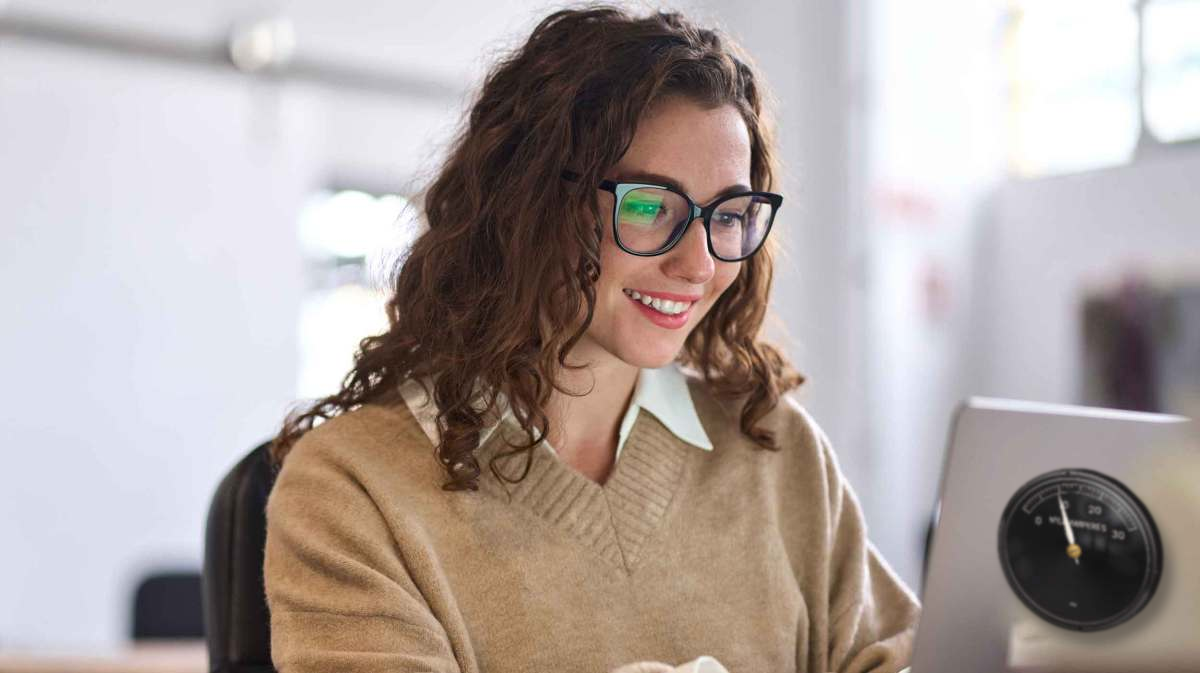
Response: 10; mA
